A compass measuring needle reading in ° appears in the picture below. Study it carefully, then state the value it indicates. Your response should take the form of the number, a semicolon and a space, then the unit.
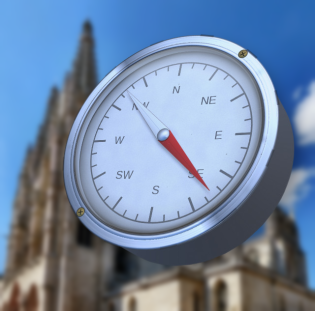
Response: 135; °
